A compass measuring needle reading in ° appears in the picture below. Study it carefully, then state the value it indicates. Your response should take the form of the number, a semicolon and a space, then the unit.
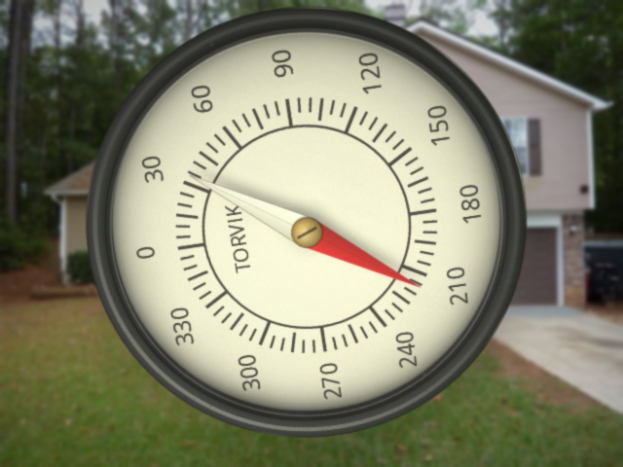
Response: 215; °
